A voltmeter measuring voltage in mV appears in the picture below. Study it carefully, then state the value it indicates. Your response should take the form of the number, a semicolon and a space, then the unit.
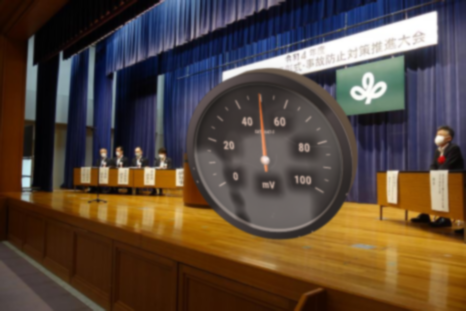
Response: 50; mV
